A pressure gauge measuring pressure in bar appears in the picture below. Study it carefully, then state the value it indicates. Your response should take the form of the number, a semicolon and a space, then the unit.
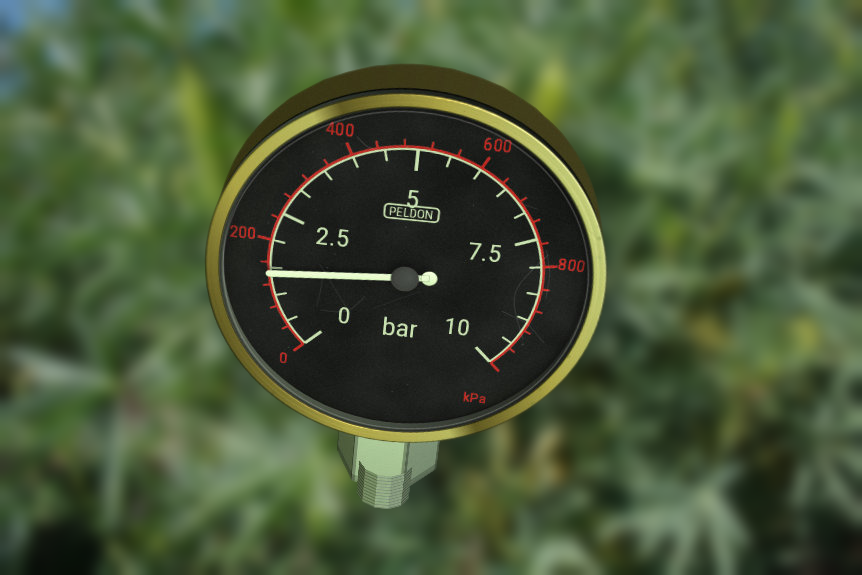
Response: 1.5; bar
